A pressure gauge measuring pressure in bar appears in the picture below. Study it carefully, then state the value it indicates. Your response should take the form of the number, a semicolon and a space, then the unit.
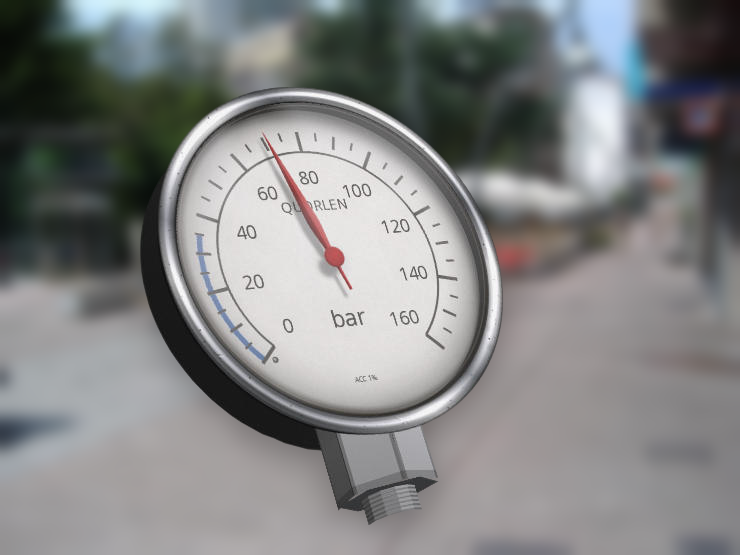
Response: 70; bar
